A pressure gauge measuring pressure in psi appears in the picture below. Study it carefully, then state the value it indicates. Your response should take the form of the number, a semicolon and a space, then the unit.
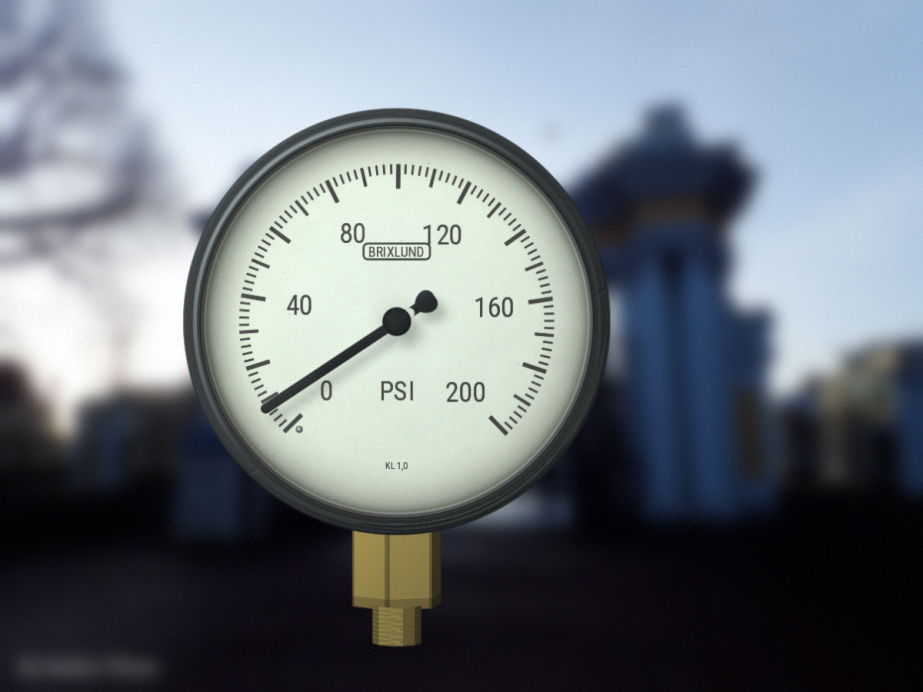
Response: 8; psi
